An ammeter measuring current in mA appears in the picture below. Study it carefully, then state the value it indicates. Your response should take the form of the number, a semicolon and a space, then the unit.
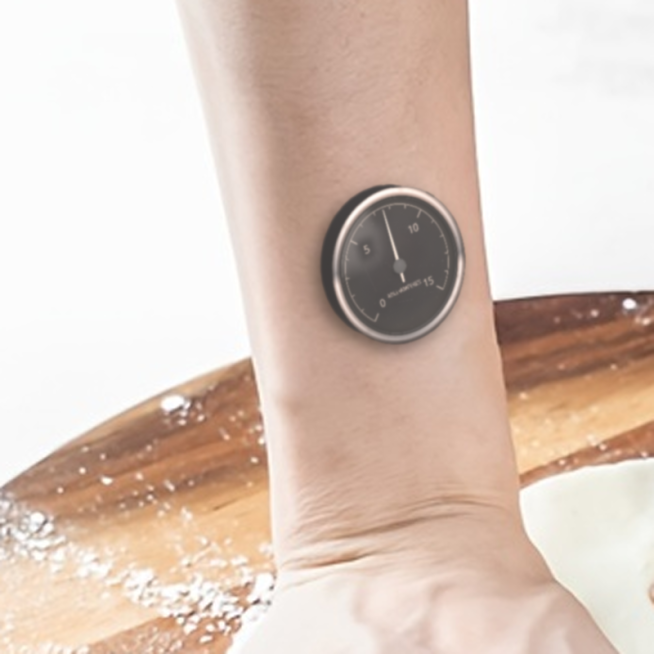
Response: 7.5; mA
